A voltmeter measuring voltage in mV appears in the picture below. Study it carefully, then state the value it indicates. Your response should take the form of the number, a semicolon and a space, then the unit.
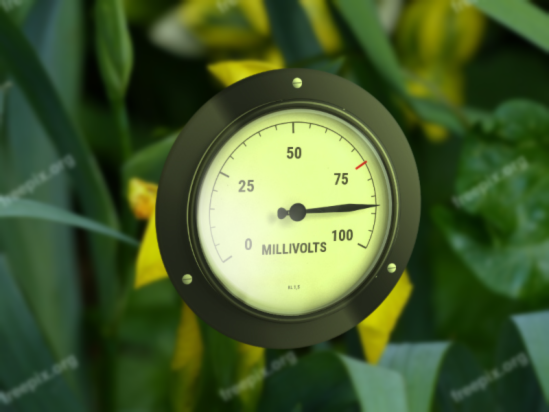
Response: 87.5; mV
